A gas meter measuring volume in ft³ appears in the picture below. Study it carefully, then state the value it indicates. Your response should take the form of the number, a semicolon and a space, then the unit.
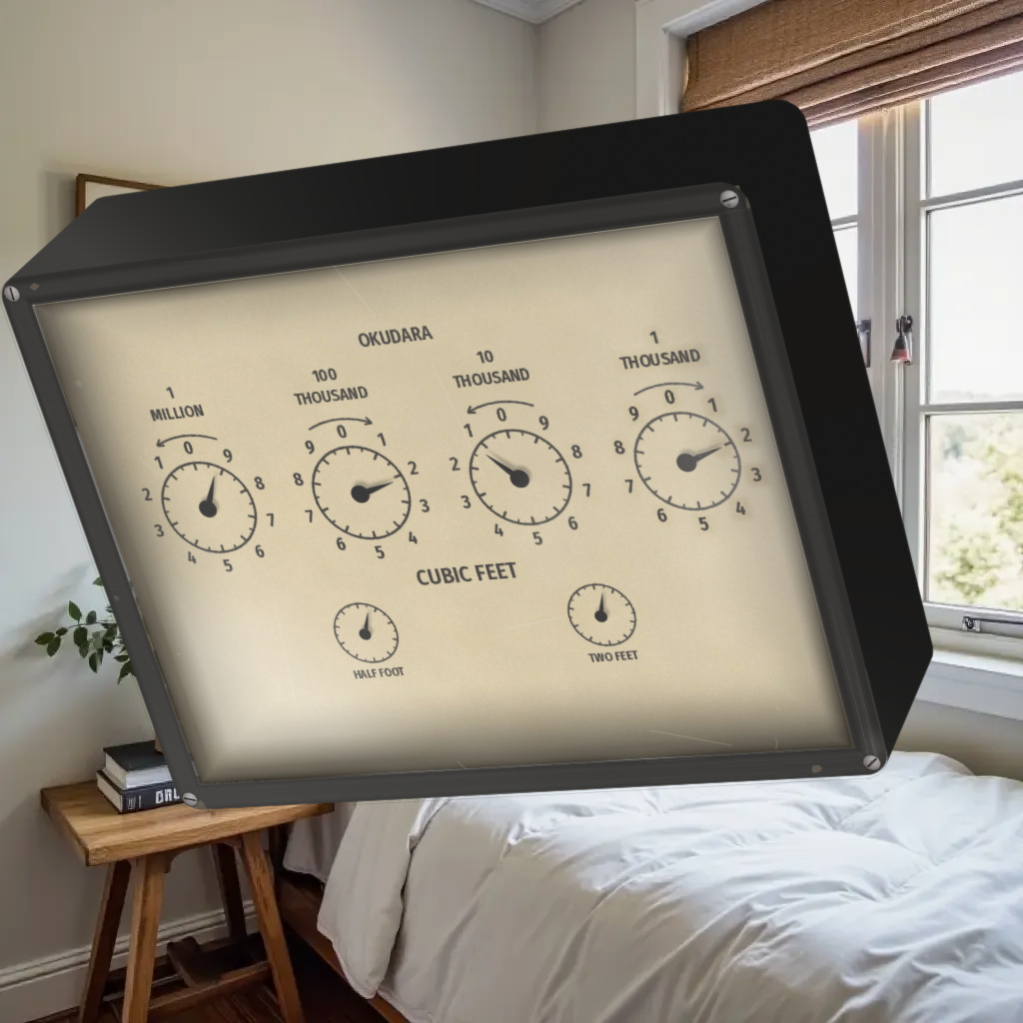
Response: 921200; ft³
